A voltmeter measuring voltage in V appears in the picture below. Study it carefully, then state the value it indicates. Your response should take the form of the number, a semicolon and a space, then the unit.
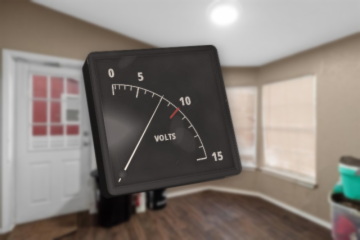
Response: 8; V
